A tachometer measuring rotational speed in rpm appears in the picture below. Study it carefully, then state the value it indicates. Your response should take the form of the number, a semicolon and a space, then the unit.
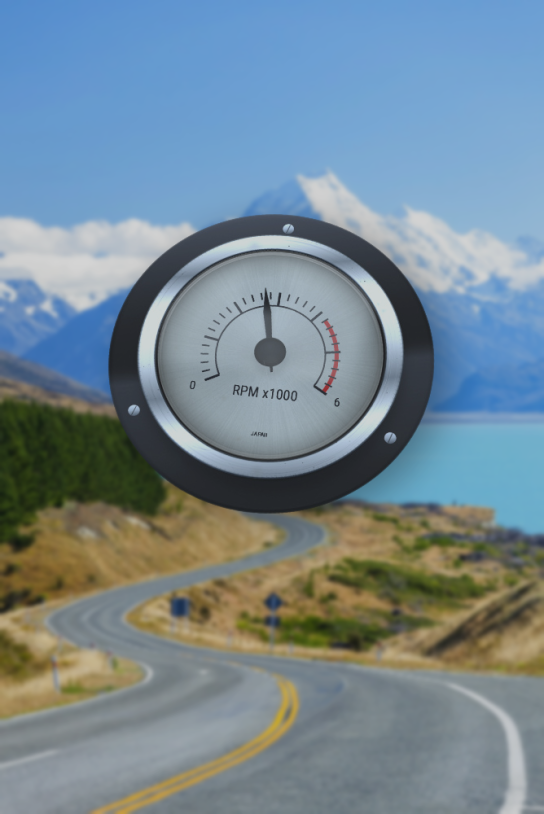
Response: 2700; rpm
